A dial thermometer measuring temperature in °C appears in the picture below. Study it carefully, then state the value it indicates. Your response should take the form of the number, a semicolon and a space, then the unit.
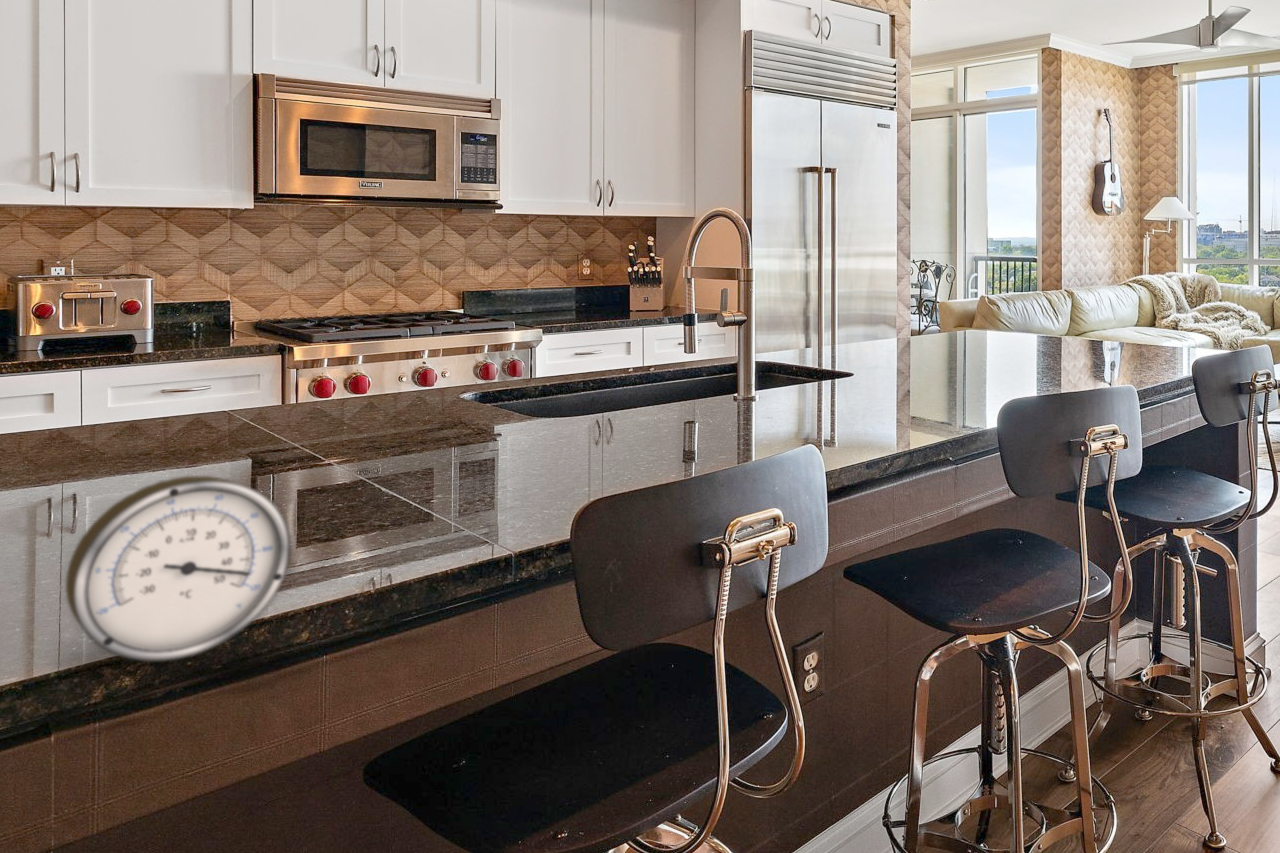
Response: 45; °C
